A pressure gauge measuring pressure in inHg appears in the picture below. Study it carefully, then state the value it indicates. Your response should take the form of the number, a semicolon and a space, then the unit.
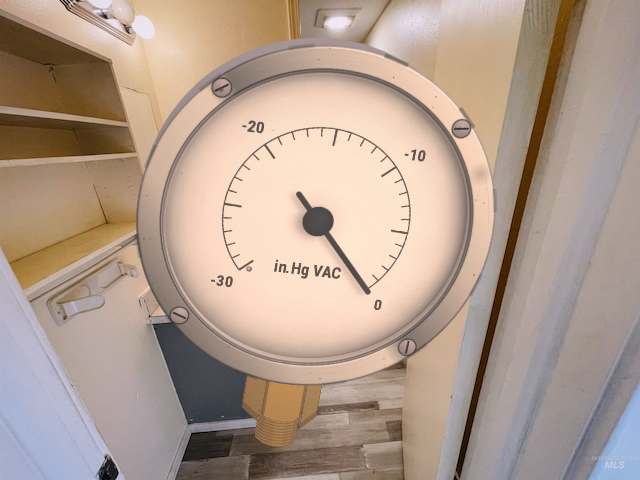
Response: 0; inHg
